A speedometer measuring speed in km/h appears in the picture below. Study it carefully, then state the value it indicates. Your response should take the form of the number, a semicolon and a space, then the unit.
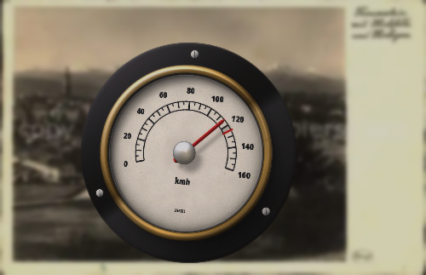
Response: 115; km/h
